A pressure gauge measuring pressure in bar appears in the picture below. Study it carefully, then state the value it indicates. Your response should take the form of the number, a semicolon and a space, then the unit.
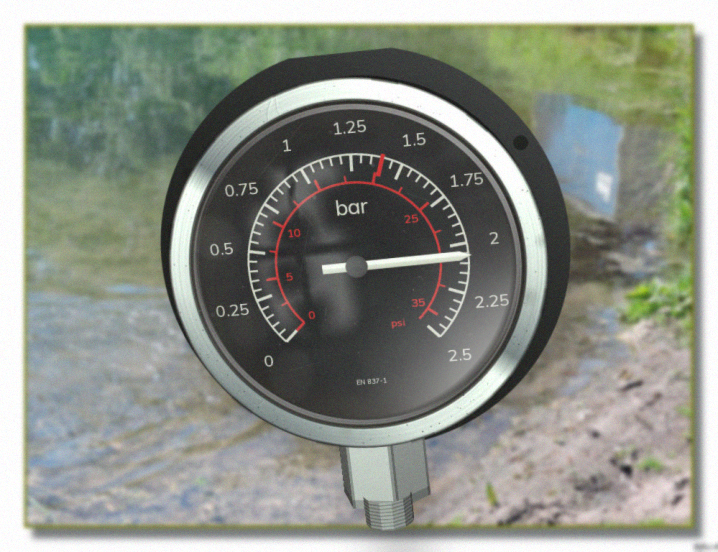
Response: 2.05; bar
